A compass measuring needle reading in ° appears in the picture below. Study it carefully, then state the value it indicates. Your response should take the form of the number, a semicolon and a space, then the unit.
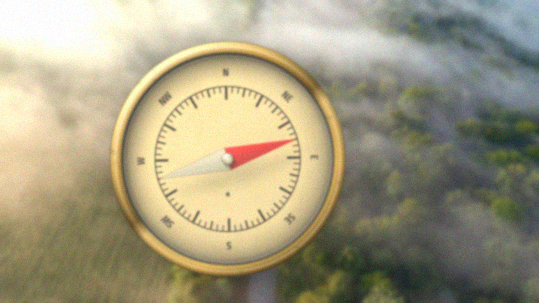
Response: 75; °
